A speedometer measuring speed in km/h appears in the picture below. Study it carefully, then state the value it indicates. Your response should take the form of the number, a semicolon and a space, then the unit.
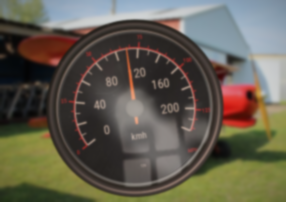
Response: 110; km/h
